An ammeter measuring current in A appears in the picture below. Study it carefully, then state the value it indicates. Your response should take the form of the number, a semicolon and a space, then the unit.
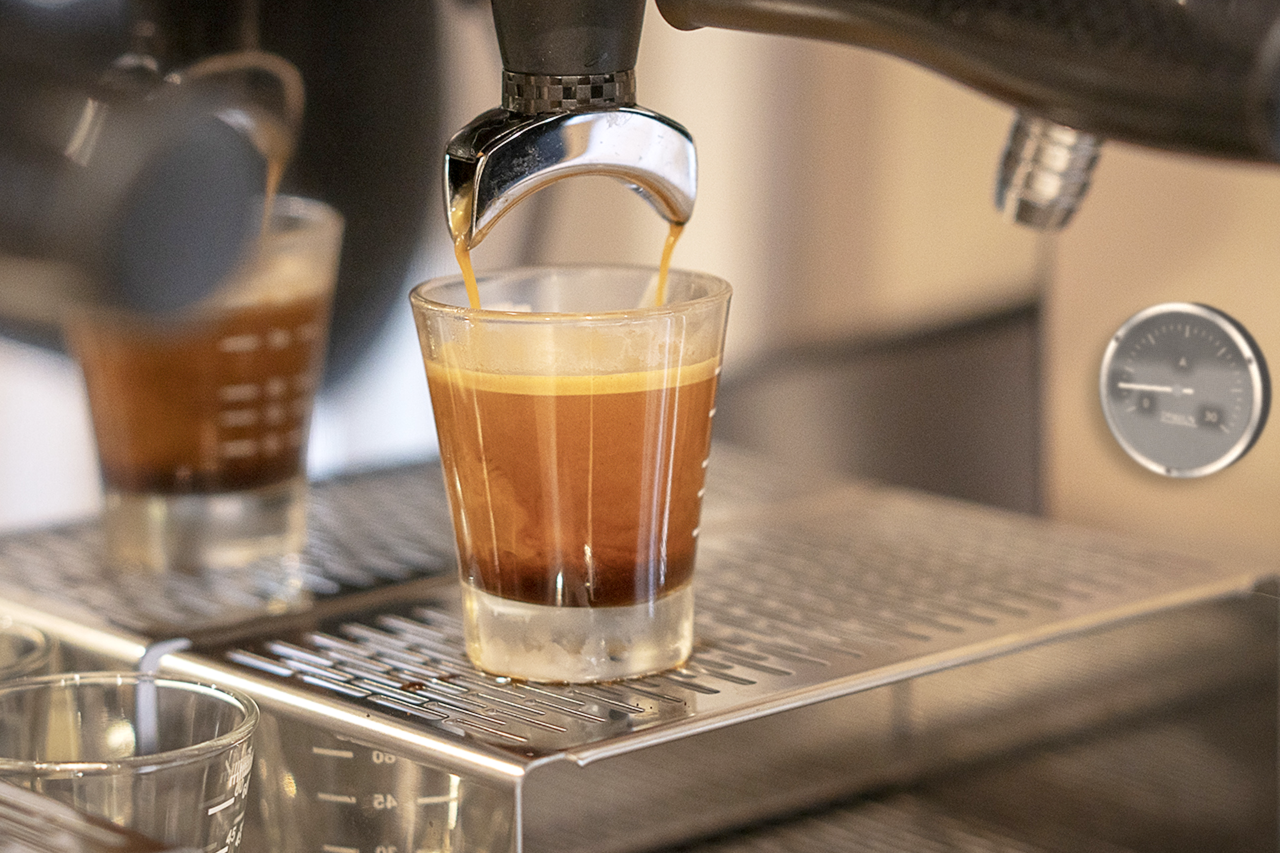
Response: 3; A
